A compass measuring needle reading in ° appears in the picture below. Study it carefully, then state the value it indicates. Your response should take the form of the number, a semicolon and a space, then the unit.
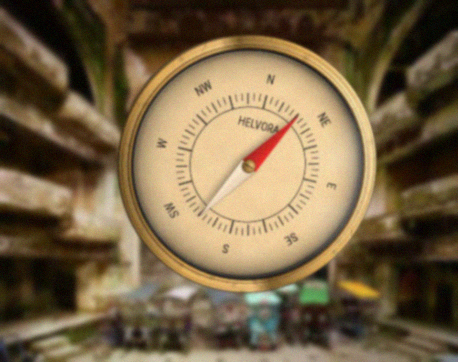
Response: 30; °
